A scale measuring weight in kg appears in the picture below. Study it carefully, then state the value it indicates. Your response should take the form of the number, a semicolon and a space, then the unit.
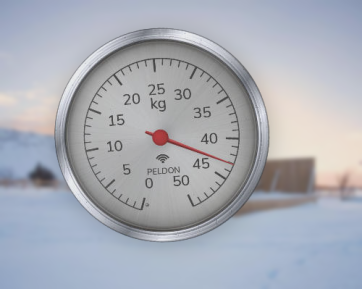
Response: 43; kg
